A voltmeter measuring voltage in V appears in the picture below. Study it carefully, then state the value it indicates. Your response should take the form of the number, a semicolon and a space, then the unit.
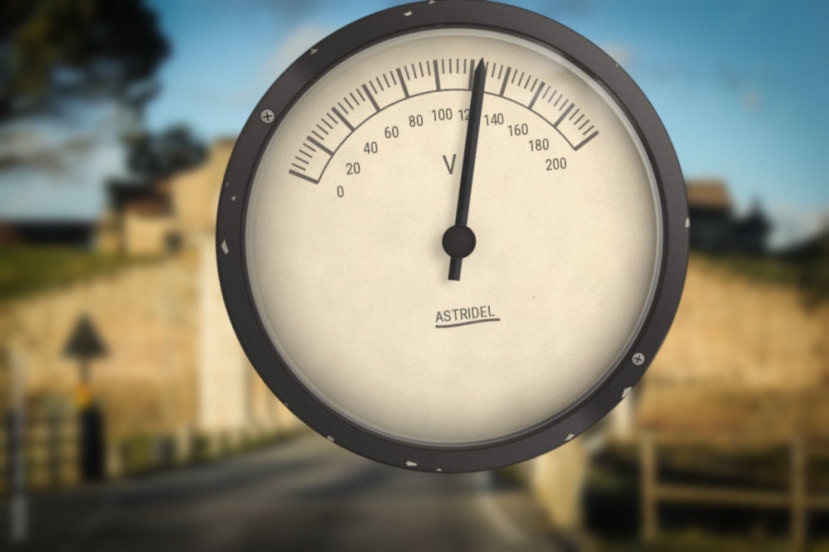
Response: 124; V
